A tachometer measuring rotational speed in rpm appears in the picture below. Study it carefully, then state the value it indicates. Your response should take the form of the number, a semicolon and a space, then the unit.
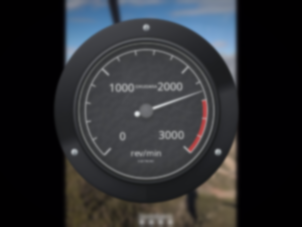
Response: 2300; rpm
